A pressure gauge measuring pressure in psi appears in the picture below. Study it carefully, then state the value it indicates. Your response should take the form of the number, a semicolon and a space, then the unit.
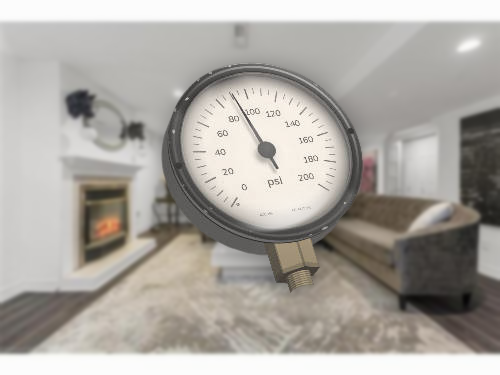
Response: 90; psi
